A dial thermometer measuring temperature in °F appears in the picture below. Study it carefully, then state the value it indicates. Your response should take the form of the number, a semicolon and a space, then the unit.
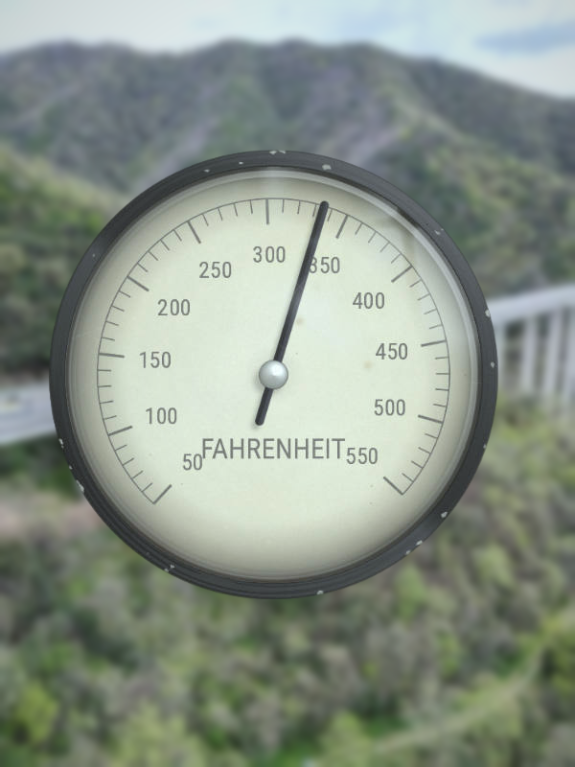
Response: 335; °F
